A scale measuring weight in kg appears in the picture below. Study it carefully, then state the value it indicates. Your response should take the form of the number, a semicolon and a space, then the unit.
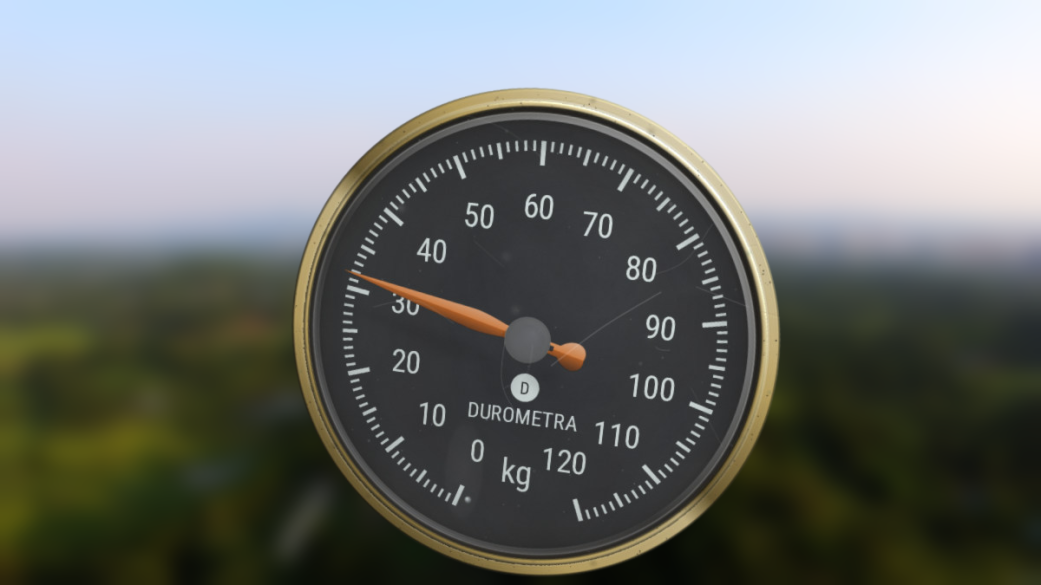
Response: 32; kg
